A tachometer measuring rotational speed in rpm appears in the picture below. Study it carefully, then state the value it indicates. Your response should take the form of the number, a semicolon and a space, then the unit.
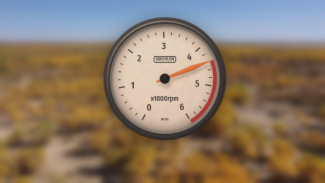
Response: 4400; rpm
